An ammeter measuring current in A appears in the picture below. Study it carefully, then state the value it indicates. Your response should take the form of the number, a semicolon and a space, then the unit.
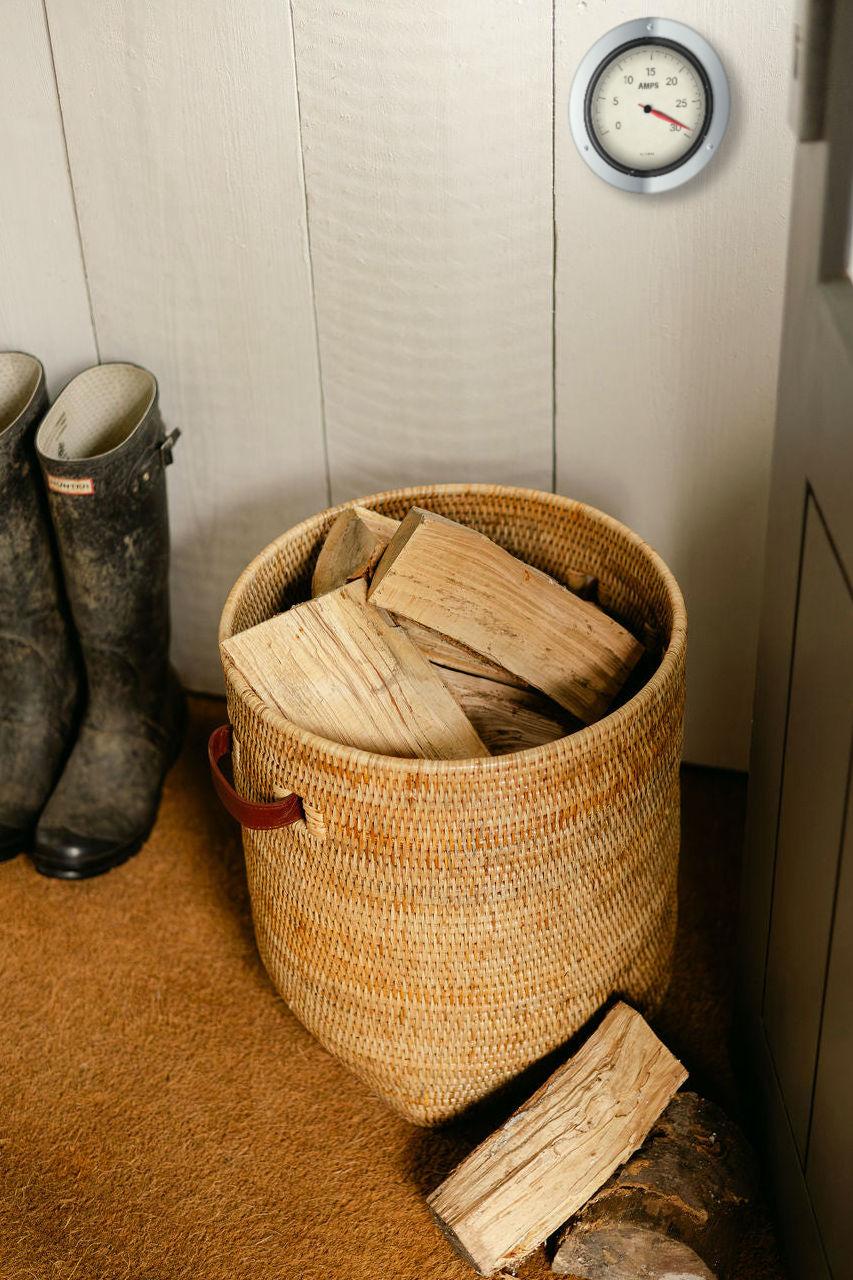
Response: 29; A
